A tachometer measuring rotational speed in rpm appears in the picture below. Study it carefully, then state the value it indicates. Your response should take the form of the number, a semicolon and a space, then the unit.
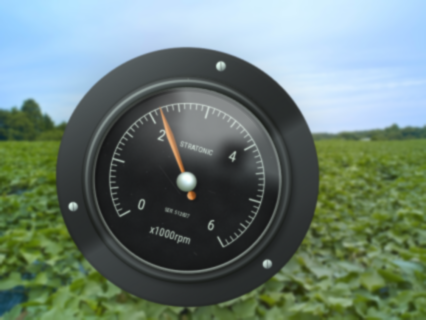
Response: 2200; rpm
